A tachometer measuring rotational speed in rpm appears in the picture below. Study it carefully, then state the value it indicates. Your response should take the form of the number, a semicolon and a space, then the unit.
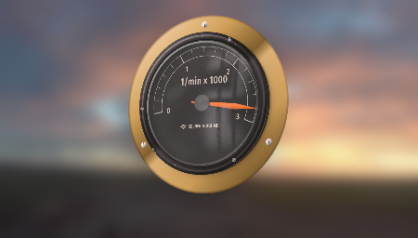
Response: 2800; rpm
